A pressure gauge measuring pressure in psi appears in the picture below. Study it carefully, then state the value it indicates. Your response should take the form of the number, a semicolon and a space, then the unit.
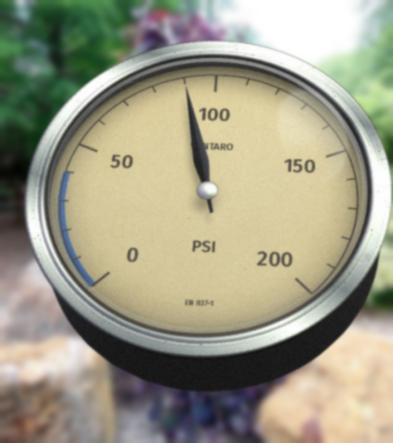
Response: 90; psi
